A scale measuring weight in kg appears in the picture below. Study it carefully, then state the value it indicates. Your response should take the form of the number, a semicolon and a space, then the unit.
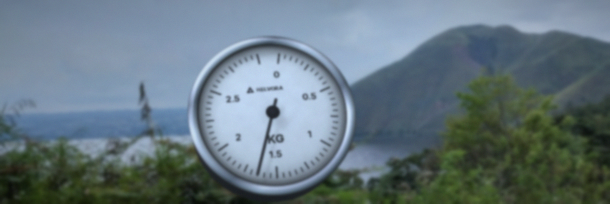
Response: 1.65; kg
